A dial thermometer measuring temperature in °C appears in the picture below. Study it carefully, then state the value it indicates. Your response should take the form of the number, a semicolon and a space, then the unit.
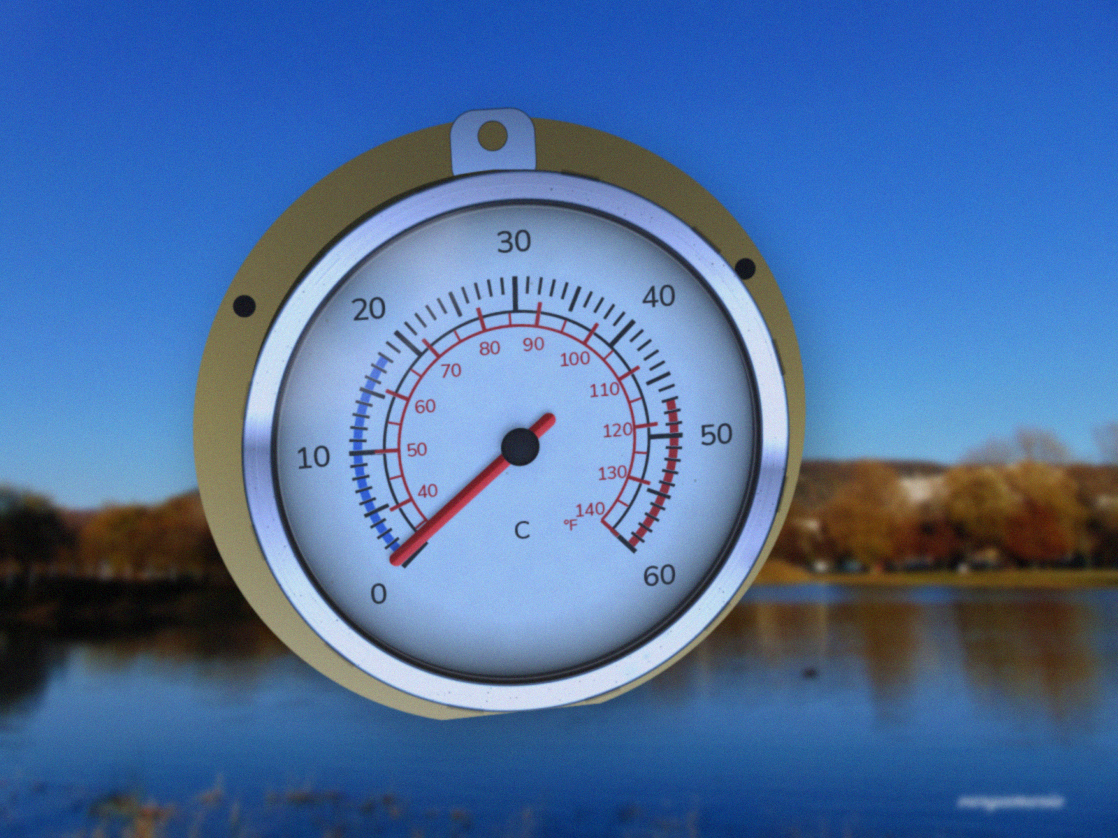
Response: 1; °C
